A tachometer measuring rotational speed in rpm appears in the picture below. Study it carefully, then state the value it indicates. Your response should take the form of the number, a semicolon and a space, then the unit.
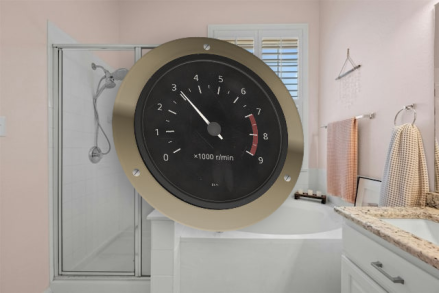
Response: 3000; rpm
